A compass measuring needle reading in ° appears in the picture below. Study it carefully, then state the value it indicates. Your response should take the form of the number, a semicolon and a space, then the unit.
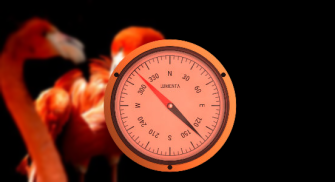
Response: 315; °
